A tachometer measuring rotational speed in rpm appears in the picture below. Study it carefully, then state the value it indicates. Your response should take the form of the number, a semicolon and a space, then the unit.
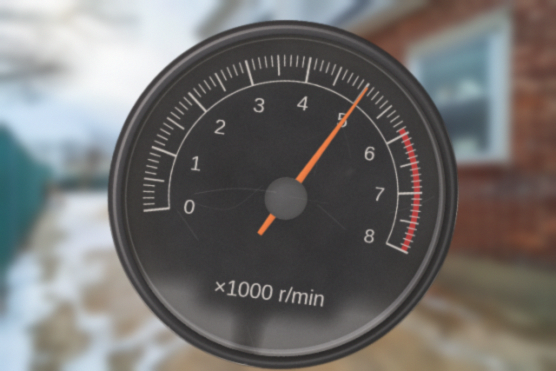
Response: 5000; rpm
